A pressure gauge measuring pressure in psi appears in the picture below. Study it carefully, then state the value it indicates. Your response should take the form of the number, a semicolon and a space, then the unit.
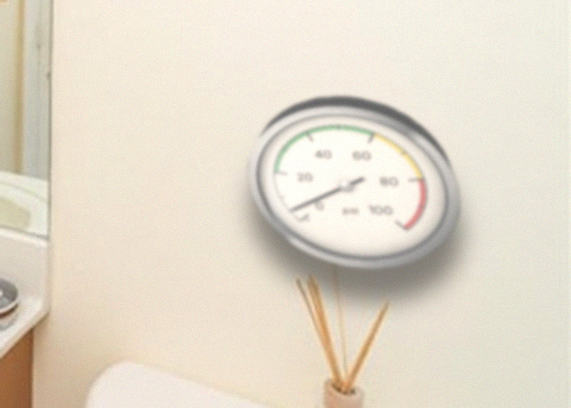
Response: 5; psi
